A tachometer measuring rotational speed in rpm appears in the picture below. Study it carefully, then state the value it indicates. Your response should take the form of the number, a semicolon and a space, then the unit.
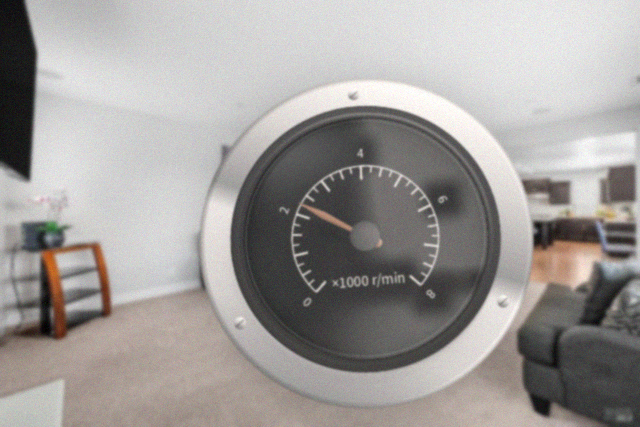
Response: 2250; rpm
